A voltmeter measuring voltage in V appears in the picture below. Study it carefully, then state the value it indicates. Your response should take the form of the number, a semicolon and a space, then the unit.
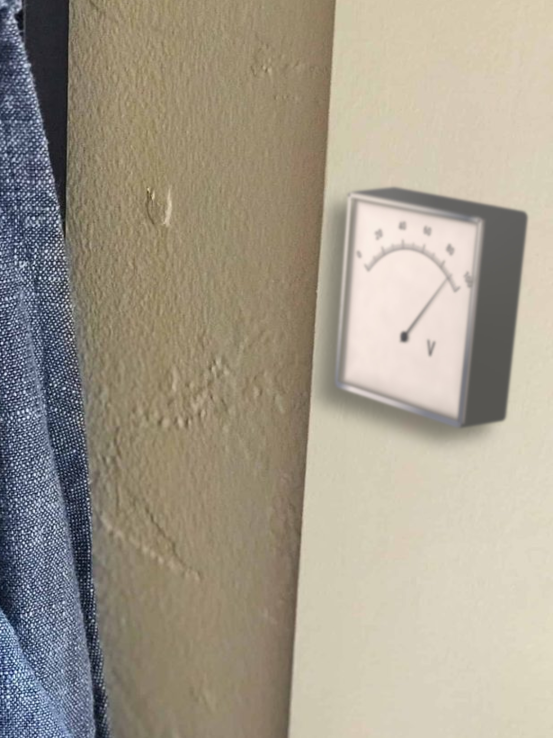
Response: 90; V
